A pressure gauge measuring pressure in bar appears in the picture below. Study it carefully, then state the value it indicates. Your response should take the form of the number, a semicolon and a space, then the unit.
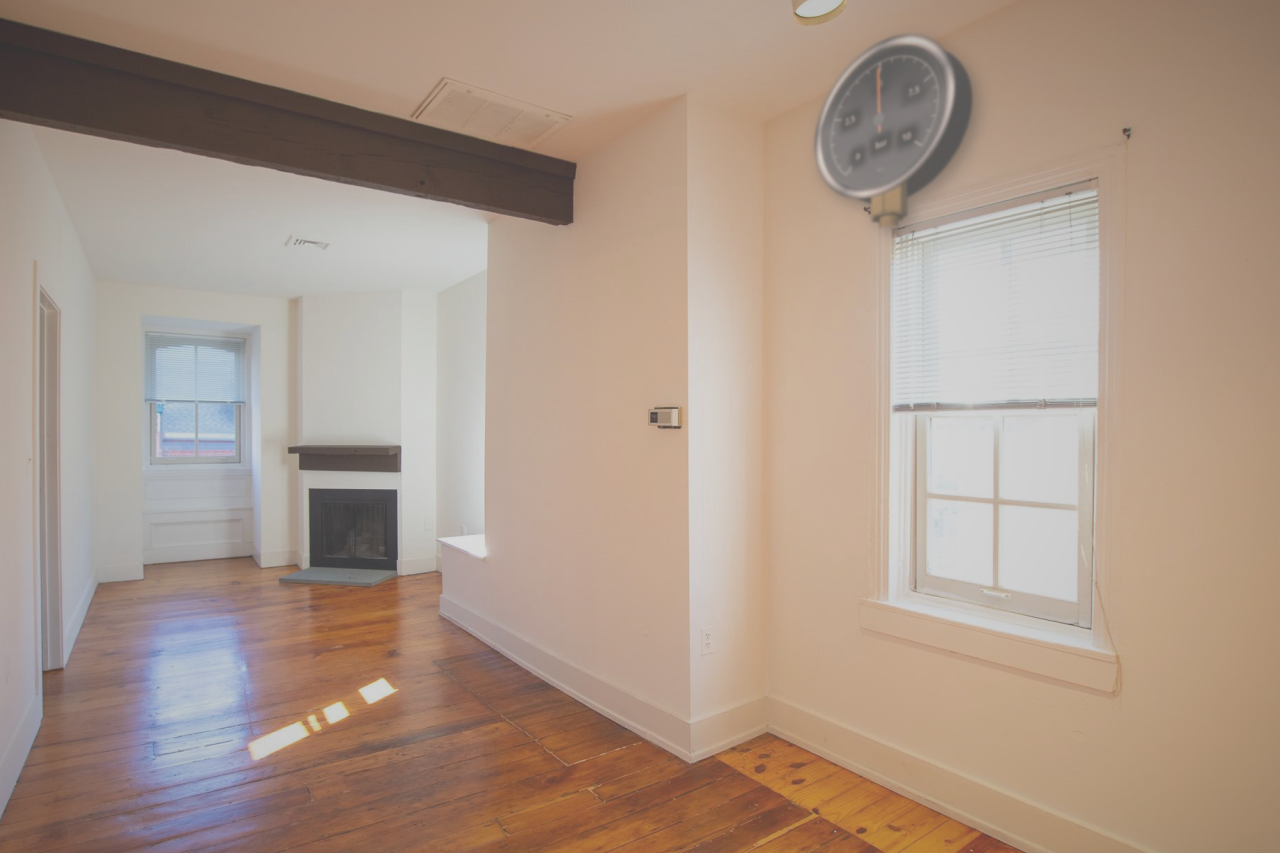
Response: 5; bar
